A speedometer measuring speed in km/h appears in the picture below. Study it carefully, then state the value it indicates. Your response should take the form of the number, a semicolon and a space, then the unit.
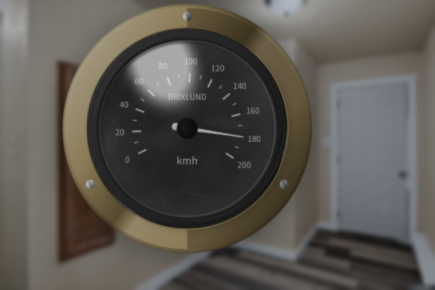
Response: 180; km/h
